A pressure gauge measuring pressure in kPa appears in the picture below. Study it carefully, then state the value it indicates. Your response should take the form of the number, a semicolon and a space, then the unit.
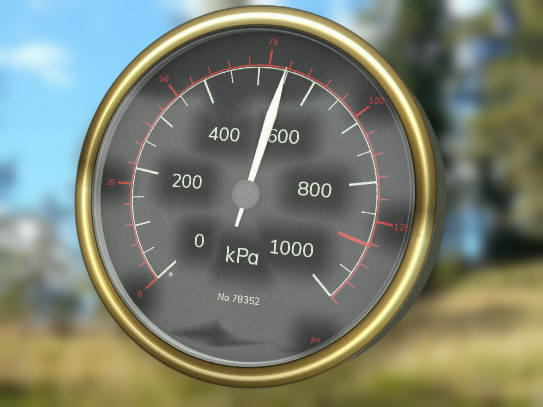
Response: 550; kPa
